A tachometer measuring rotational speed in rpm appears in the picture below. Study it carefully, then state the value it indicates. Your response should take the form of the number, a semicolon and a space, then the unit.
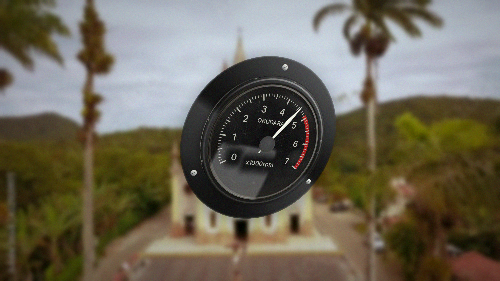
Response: 4500; rpm
